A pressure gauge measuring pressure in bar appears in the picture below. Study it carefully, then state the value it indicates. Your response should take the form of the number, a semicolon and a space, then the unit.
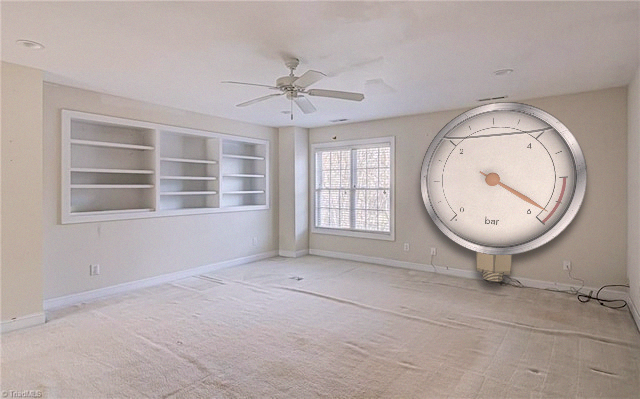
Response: 5.75; bar
